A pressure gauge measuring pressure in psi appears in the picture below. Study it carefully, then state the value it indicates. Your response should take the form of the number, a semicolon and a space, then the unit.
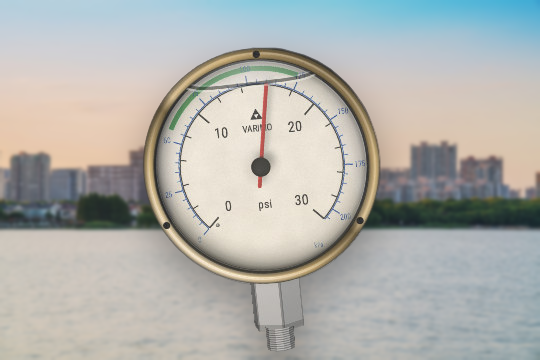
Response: 16; psi
